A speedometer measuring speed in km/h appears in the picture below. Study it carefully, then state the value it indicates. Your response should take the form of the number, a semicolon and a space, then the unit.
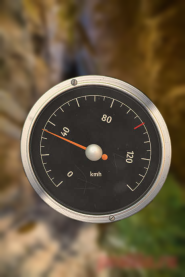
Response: 35; km/h
